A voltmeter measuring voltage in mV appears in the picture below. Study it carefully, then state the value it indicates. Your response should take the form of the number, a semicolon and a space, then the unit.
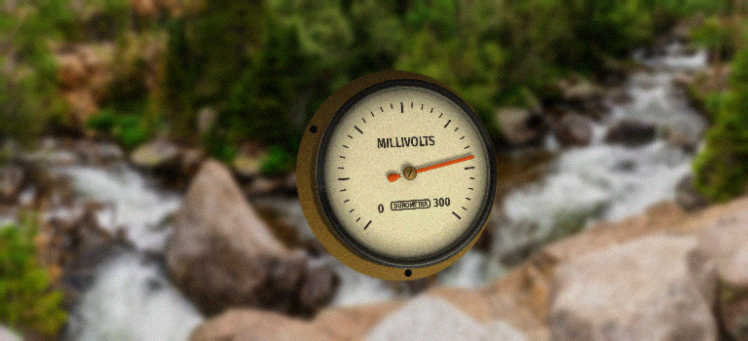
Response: 240; mV
